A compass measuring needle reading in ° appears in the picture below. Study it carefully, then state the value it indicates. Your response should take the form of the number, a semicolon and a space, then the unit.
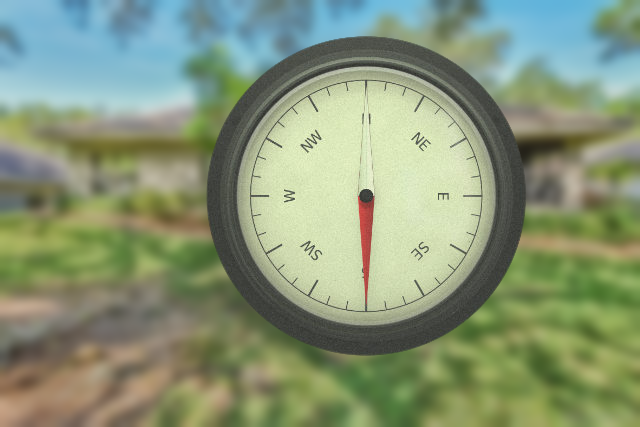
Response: 180; °
